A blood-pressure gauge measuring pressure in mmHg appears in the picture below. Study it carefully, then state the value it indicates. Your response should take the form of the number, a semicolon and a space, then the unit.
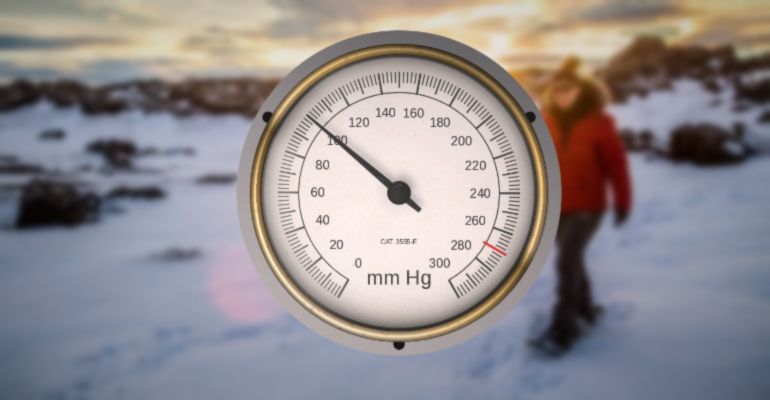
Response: 100; mmHg
